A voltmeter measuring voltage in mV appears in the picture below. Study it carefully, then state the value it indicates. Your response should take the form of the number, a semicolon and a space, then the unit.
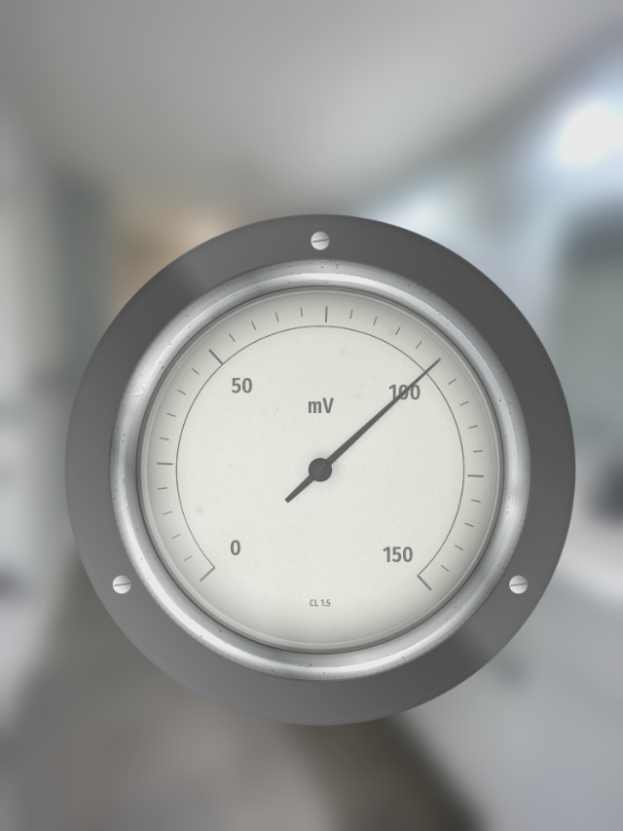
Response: 100; mV
